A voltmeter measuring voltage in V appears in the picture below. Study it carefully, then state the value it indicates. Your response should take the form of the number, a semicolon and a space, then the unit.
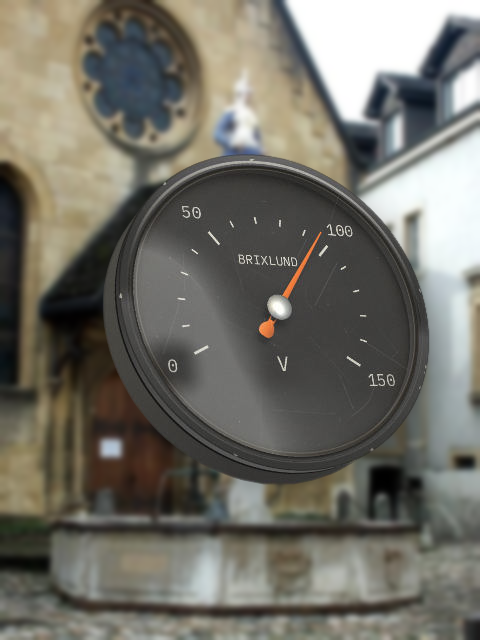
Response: 95; V
